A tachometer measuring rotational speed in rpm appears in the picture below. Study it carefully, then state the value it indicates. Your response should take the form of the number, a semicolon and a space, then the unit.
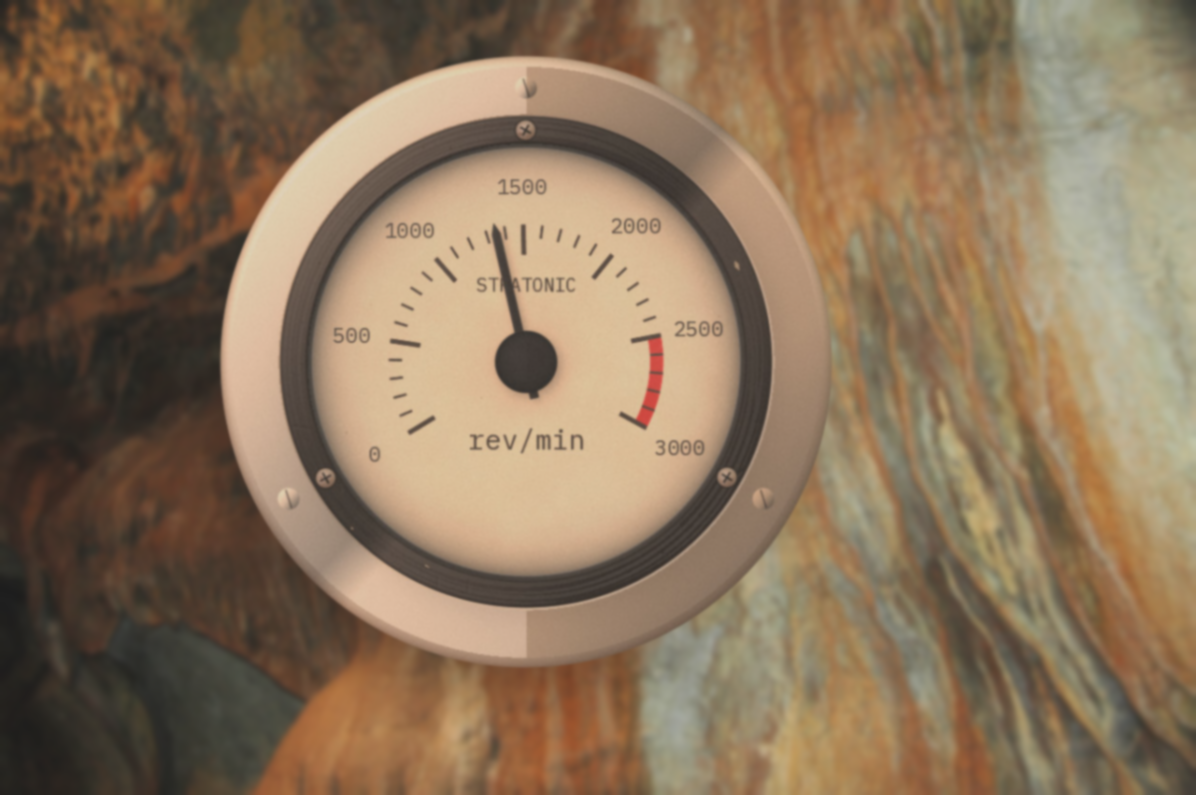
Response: 1350; rpm
